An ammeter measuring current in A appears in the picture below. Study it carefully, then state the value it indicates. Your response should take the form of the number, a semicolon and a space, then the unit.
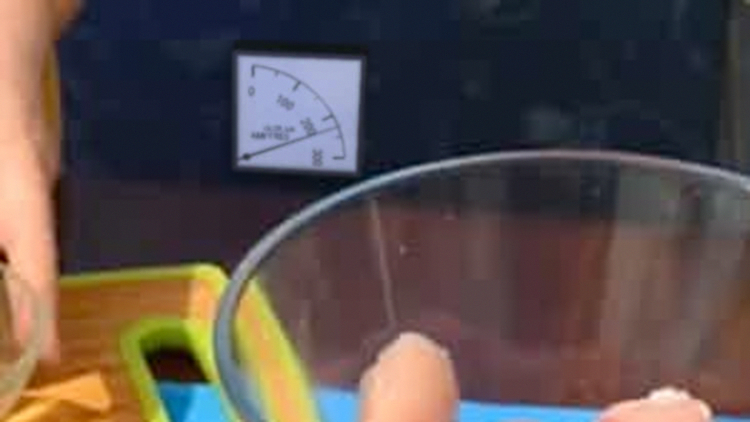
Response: 225; A
